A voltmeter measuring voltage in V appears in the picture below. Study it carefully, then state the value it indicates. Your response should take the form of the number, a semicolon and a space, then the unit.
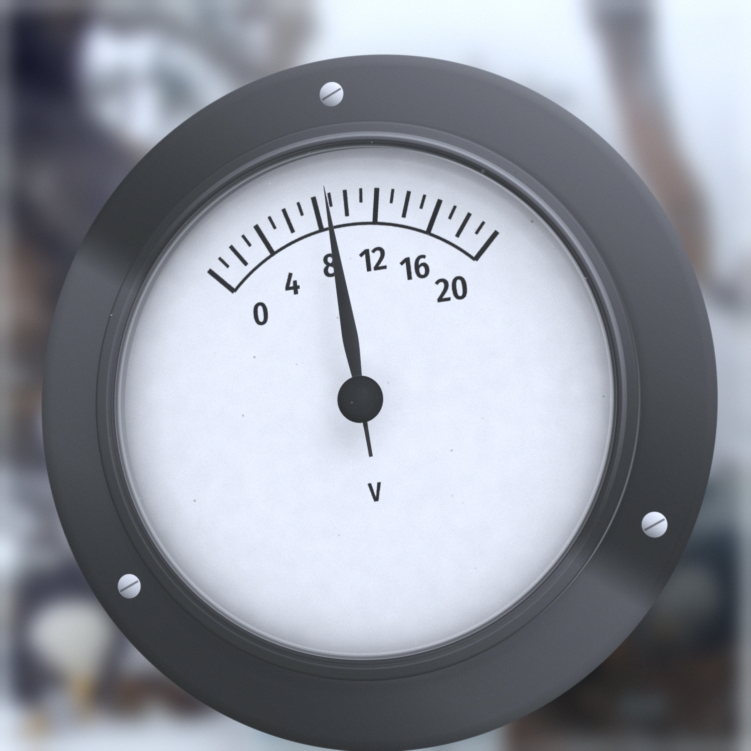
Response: 9; V
